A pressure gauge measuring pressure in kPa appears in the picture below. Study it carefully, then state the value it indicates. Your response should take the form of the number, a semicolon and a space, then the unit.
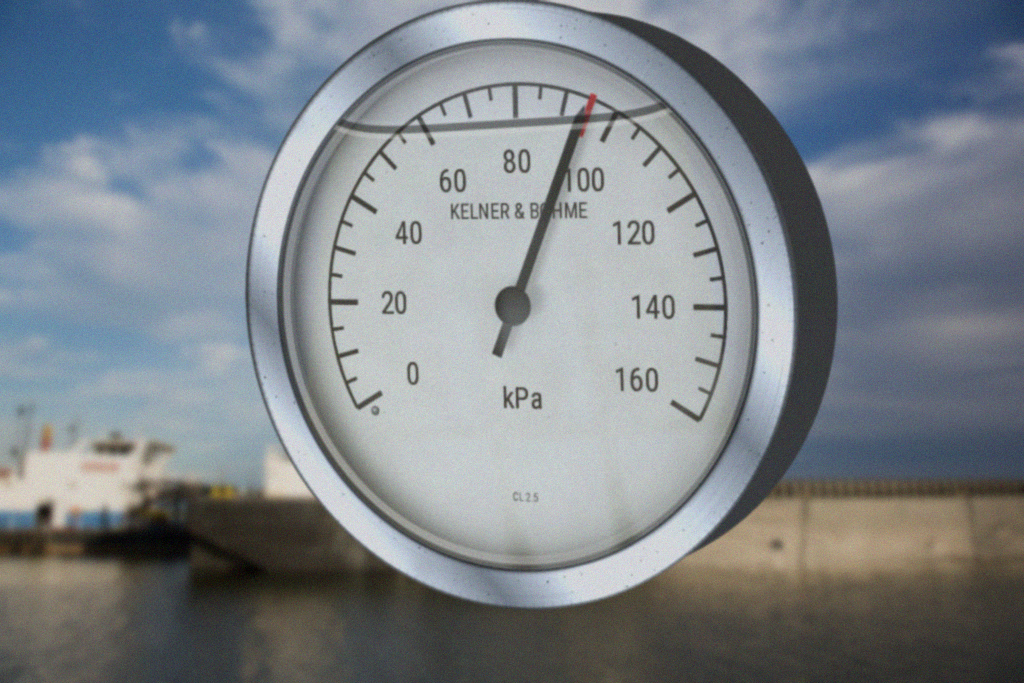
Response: 95; kPa
